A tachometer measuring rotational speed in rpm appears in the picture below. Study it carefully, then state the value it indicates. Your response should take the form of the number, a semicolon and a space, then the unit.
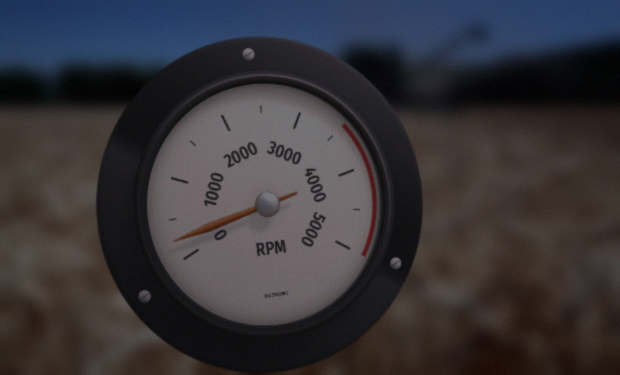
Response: 250; rpm
